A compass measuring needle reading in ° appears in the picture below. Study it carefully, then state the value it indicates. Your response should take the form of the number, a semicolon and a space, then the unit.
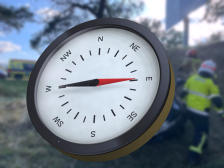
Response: 90; °
